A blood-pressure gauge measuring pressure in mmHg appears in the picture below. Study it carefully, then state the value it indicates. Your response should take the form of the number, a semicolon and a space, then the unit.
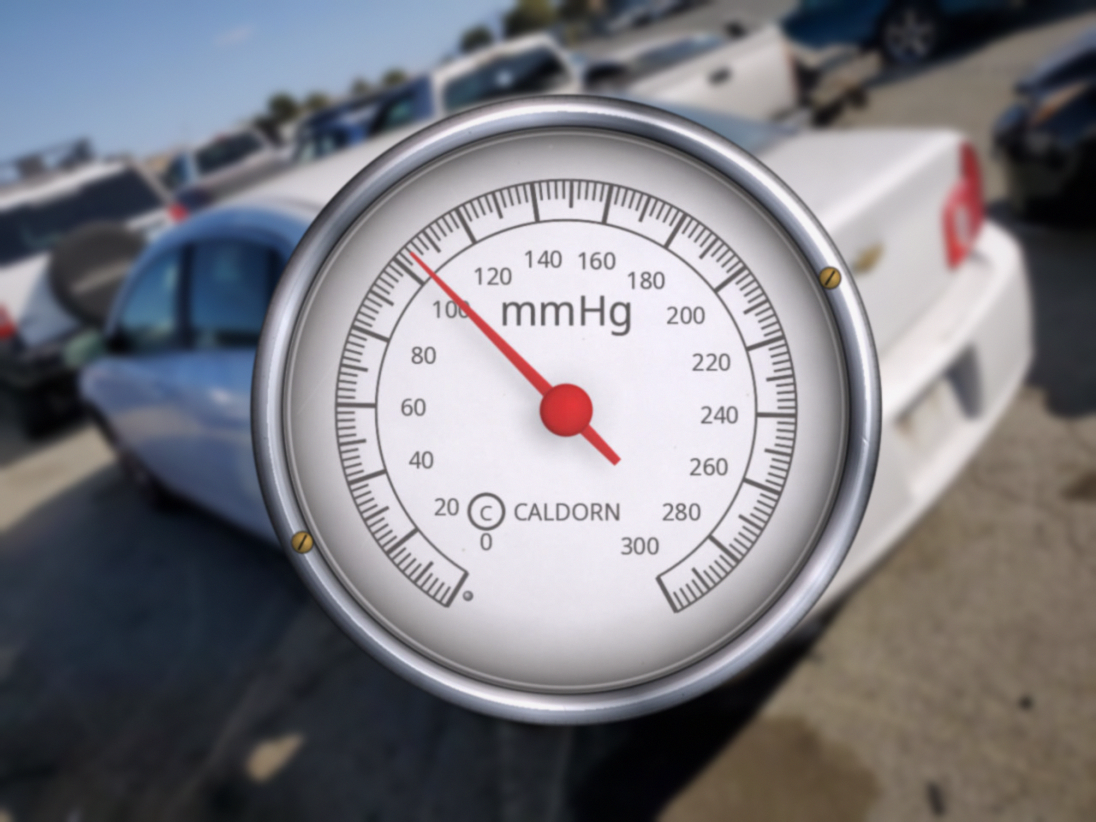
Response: 104; mmHg
